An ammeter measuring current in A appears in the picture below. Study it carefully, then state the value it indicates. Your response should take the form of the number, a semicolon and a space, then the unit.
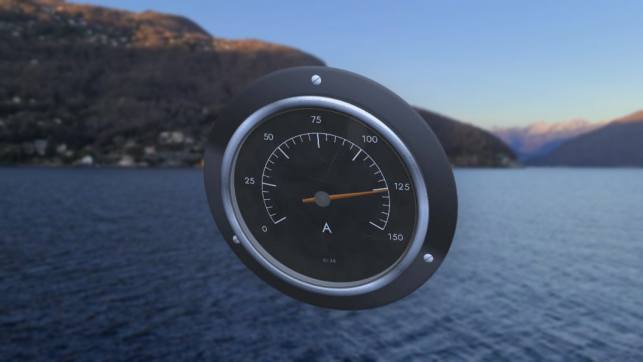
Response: 125; A
